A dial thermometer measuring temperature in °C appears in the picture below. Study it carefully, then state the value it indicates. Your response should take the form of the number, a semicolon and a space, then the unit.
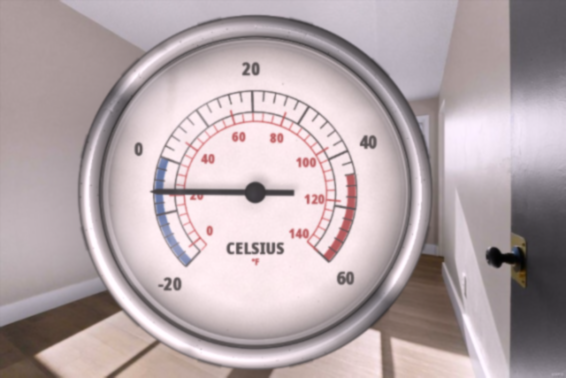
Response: -6; °C
